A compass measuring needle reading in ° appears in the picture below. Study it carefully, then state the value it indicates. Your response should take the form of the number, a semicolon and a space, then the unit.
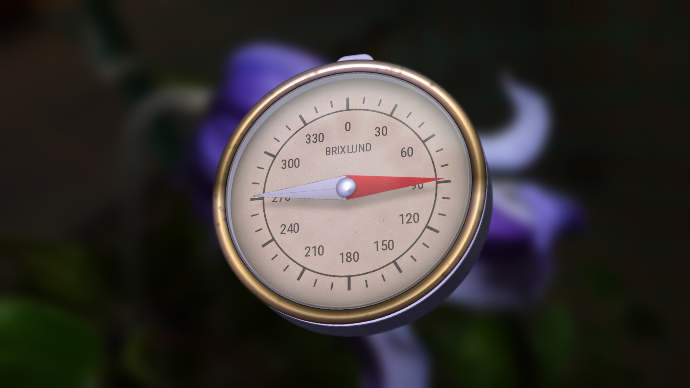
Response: 90; °
